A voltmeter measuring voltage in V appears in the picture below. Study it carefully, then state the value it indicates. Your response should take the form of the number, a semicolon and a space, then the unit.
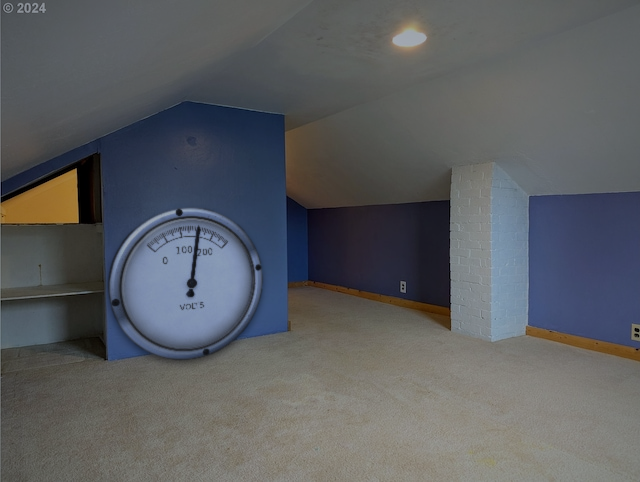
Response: 150; V
